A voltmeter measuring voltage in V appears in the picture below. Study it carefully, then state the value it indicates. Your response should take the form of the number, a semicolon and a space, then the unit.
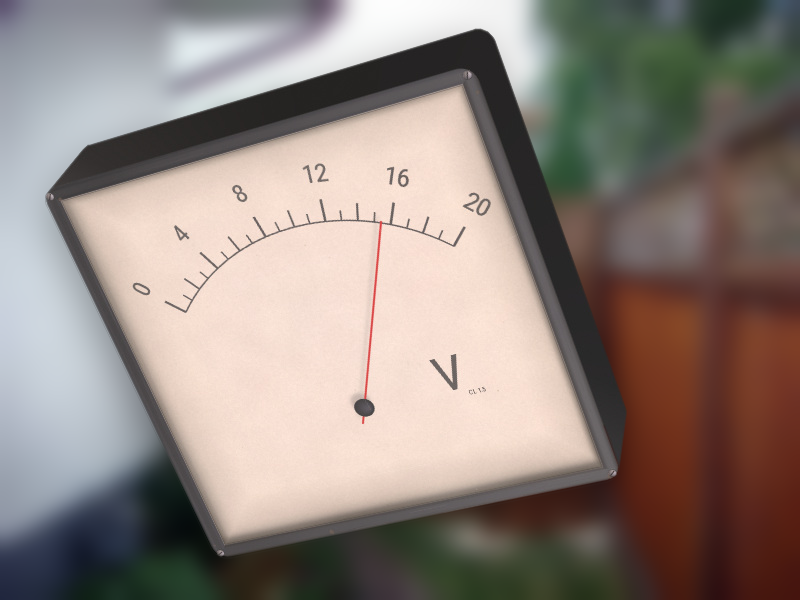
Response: 15.5; V
